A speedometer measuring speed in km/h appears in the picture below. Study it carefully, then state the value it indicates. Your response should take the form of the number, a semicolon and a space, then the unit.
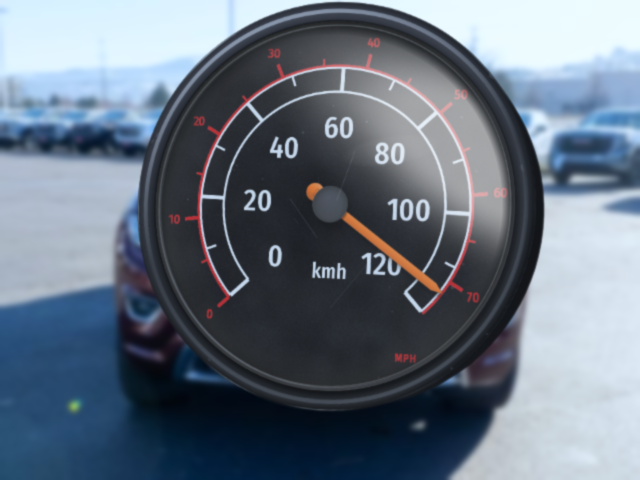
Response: 115; km/h
